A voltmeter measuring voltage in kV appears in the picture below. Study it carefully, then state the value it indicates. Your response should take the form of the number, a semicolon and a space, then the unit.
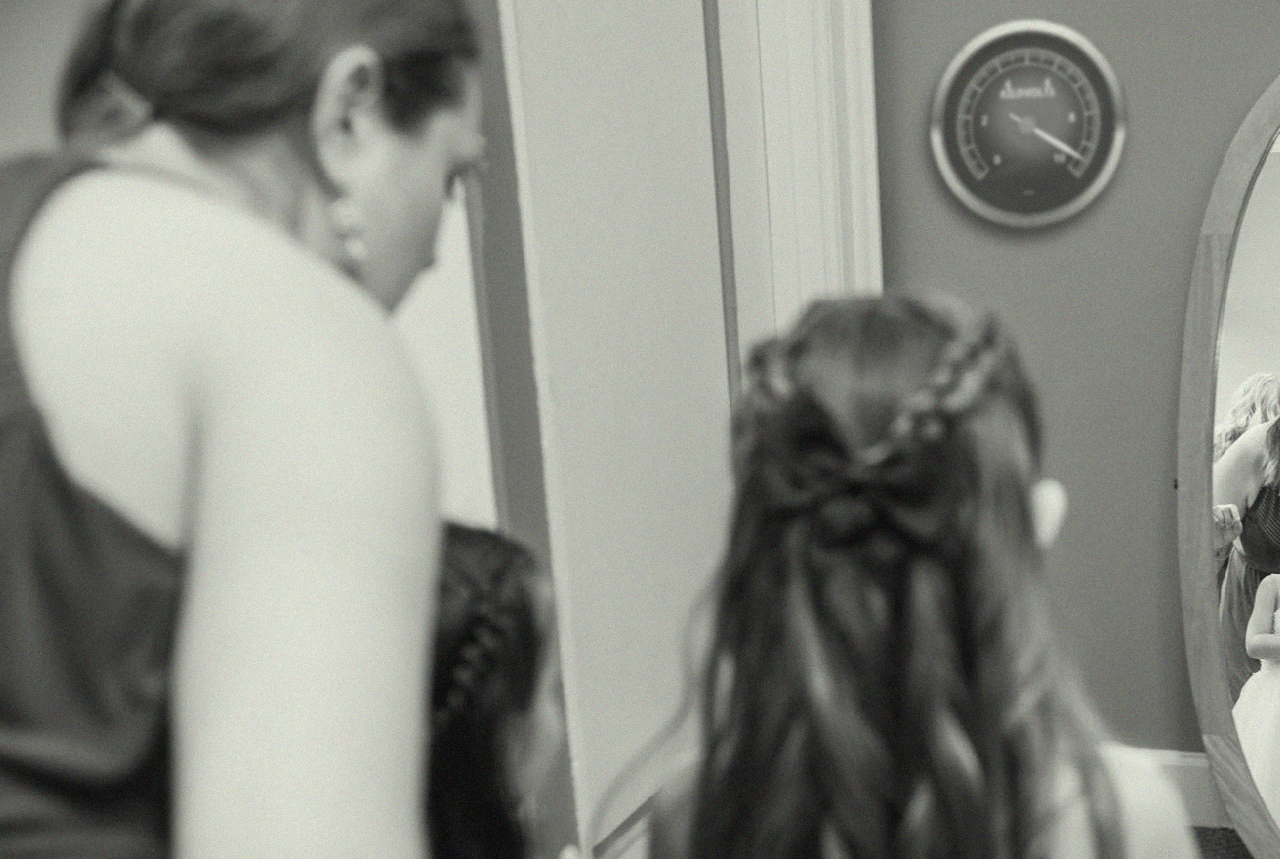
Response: 9.5; kV
